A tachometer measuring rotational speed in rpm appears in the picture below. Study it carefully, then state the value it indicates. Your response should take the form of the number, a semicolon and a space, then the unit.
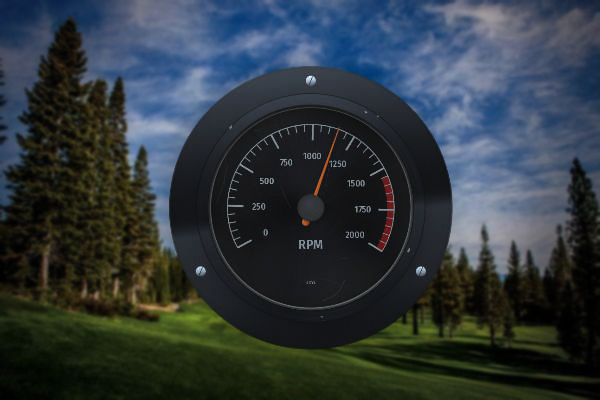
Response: 1150; rpm
